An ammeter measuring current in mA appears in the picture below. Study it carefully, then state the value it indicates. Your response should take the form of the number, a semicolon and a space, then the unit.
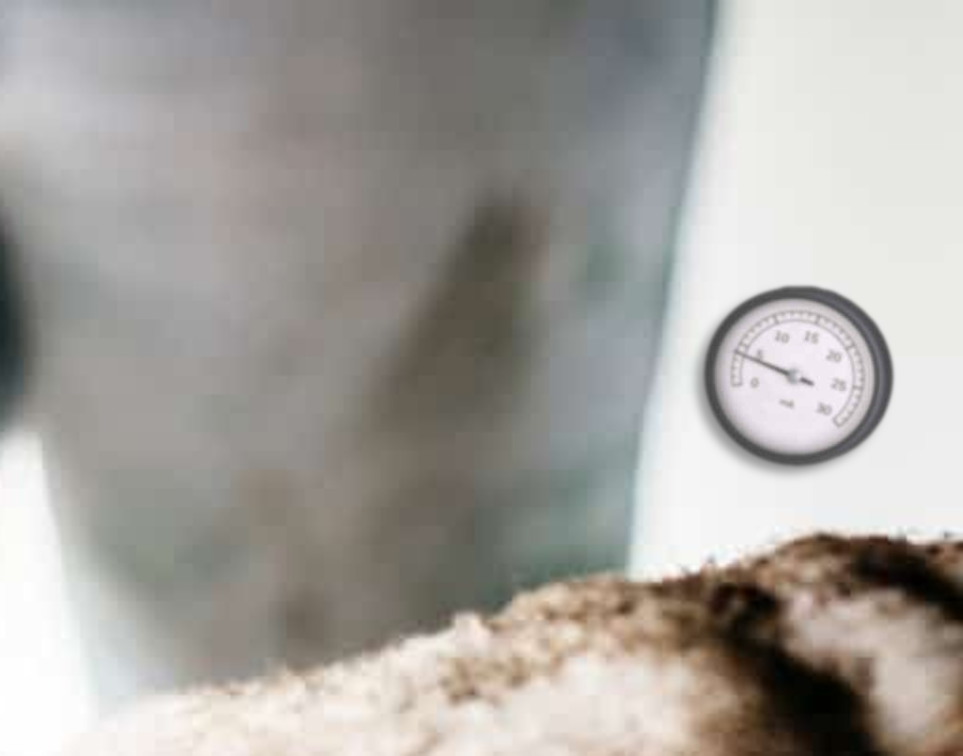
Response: 4; mA
